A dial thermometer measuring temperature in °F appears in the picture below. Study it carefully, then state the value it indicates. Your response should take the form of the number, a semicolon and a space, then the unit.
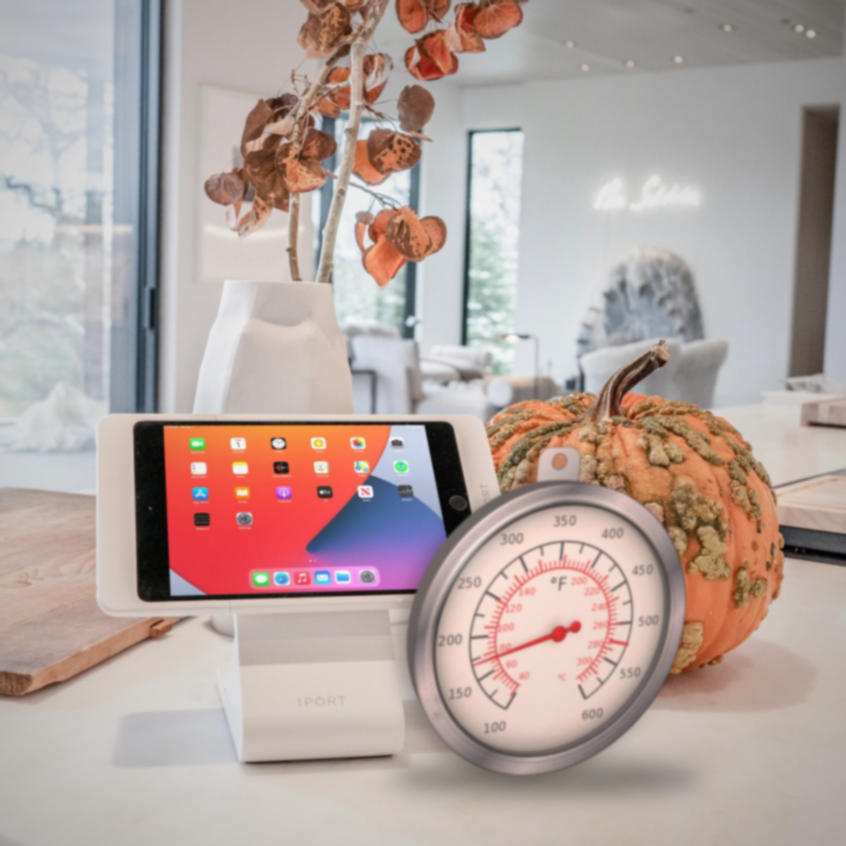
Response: 175; °F
